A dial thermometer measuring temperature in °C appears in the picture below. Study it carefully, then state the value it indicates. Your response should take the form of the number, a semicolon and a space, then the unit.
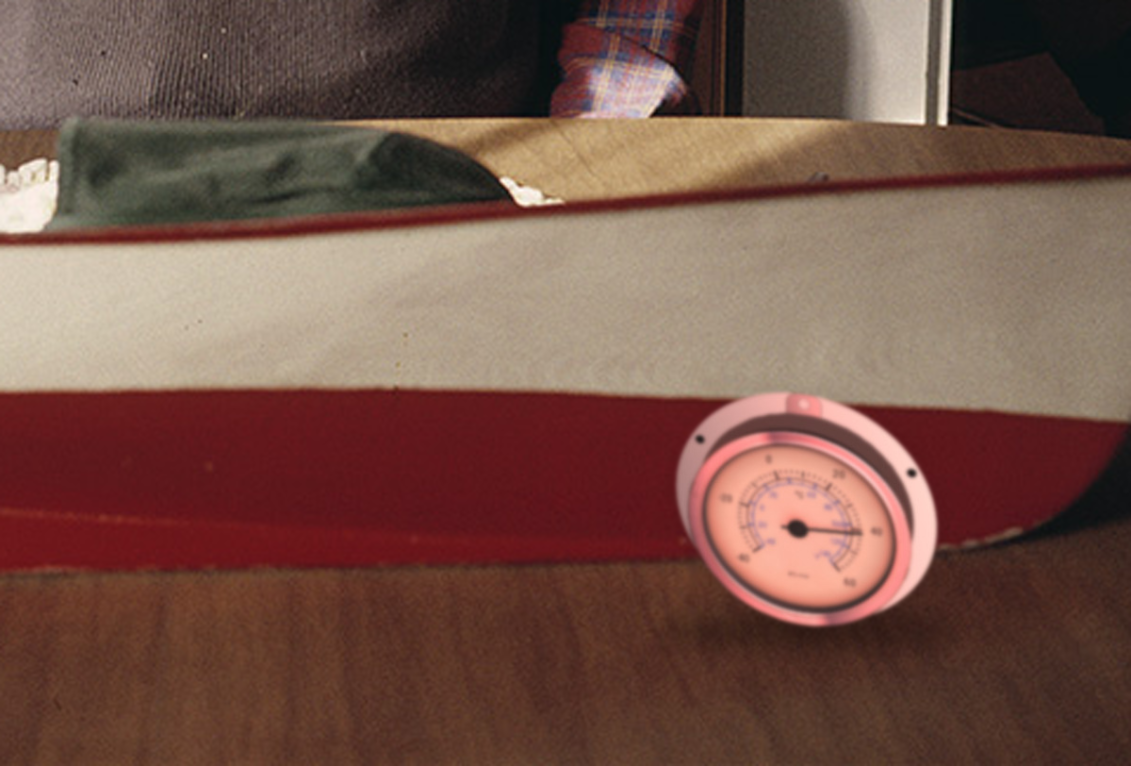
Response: 40; °C
